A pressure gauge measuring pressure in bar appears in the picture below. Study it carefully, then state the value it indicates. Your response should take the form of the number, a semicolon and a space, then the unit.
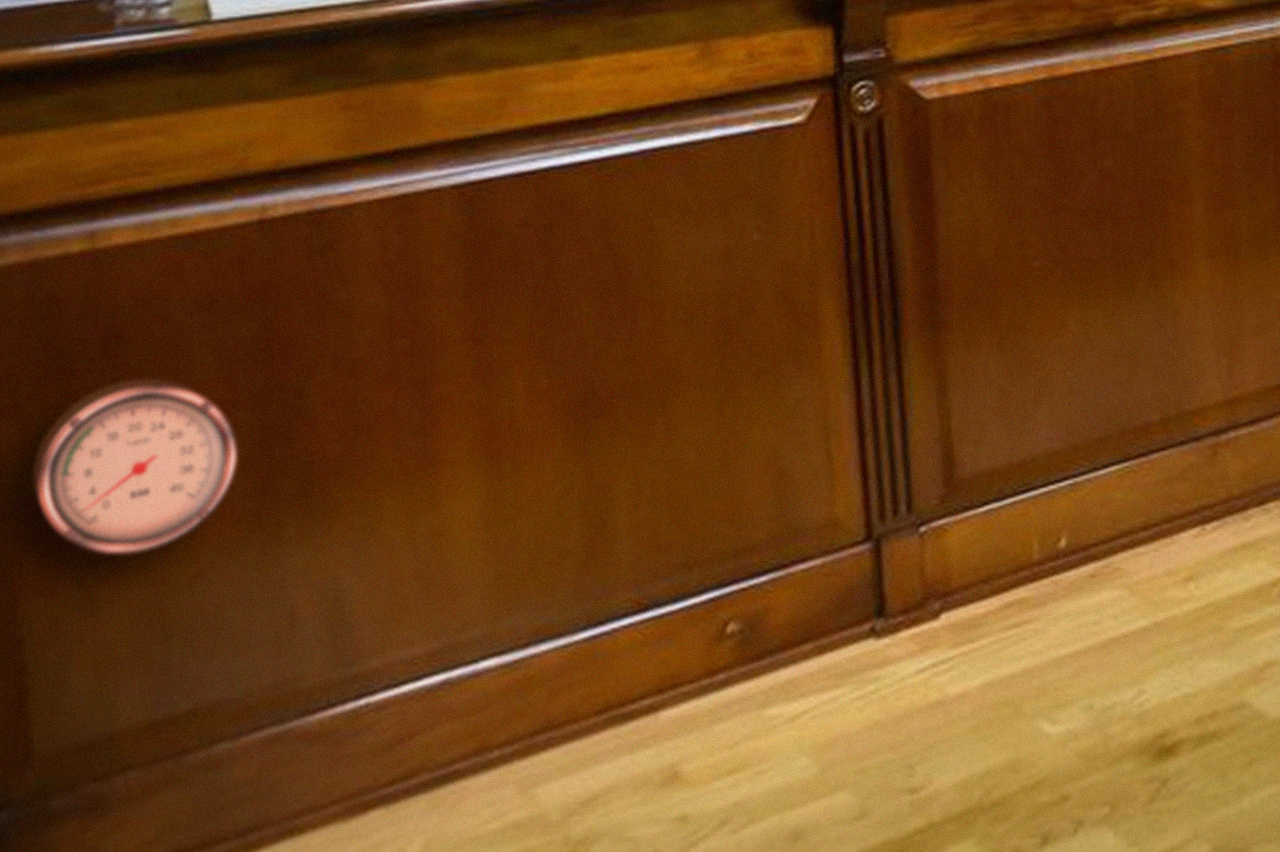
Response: 2; bar
